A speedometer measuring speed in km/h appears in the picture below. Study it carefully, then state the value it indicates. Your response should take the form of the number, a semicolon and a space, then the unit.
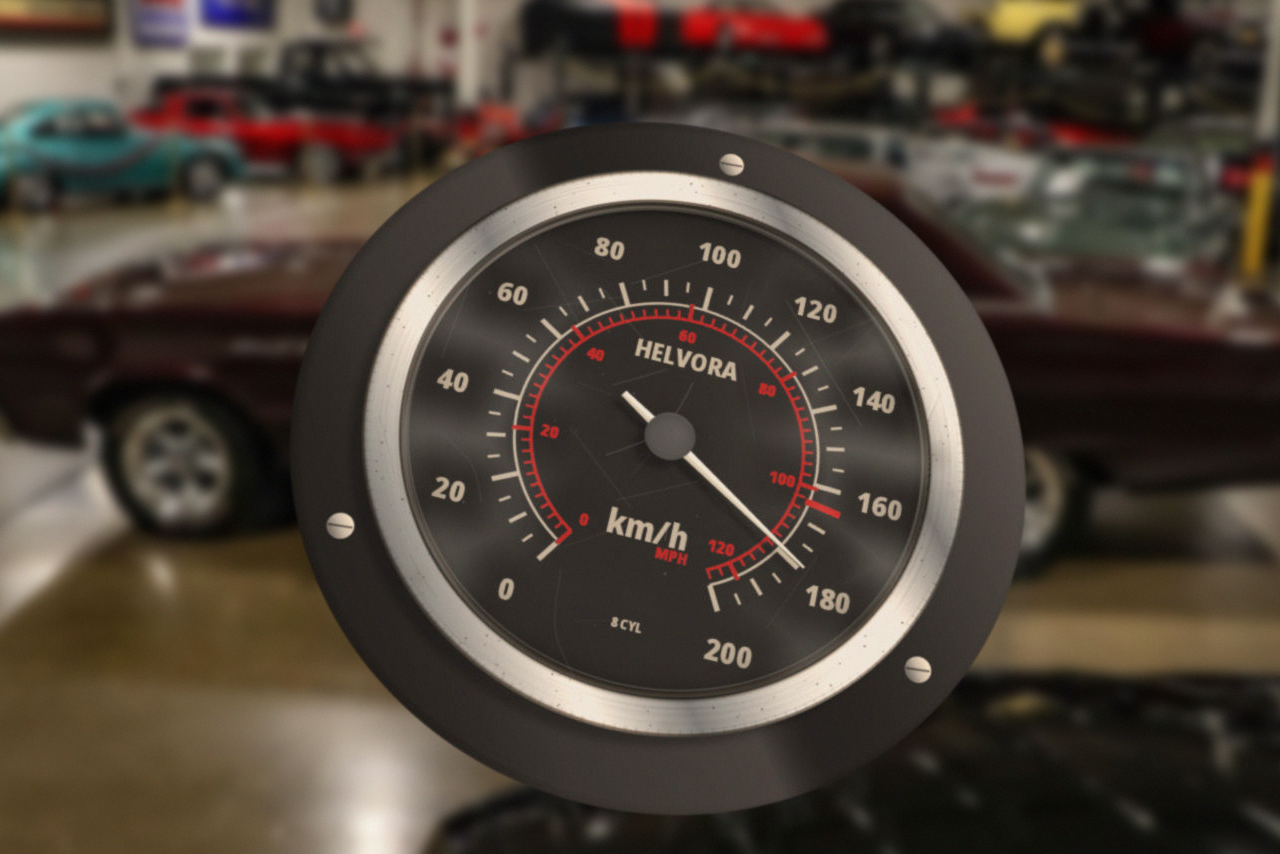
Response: 180; km/h
